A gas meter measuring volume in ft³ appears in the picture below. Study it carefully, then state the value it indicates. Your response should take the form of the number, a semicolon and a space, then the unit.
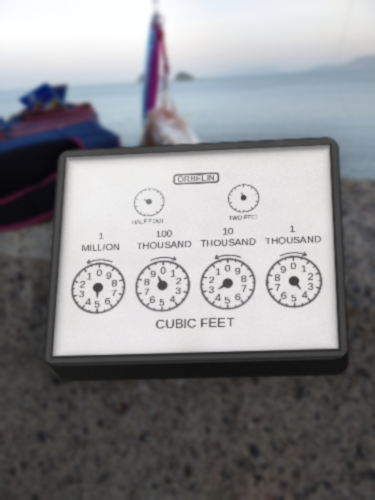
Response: 493400; ft³
